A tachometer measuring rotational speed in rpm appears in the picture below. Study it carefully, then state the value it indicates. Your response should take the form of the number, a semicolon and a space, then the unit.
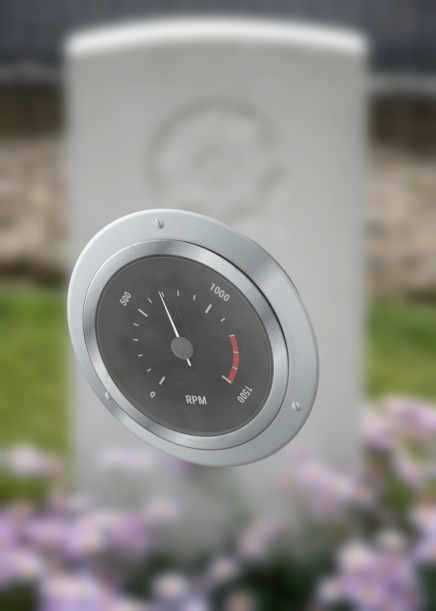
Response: 700; rpm
